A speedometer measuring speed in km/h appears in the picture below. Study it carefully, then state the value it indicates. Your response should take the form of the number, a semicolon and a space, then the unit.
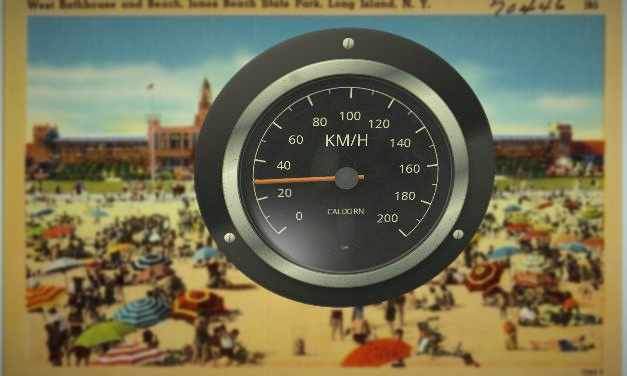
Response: 30; km/h
